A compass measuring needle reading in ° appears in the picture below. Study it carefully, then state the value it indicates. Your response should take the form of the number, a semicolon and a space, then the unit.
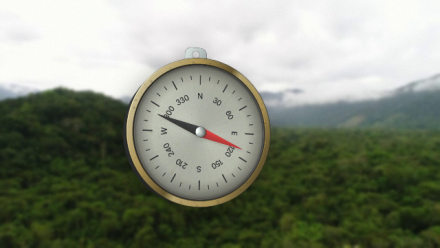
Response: 110; °
